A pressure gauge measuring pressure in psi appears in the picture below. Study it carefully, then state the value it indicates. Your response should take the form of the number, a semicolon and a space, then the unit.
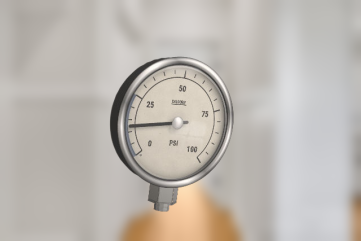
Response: 12.5; psi
